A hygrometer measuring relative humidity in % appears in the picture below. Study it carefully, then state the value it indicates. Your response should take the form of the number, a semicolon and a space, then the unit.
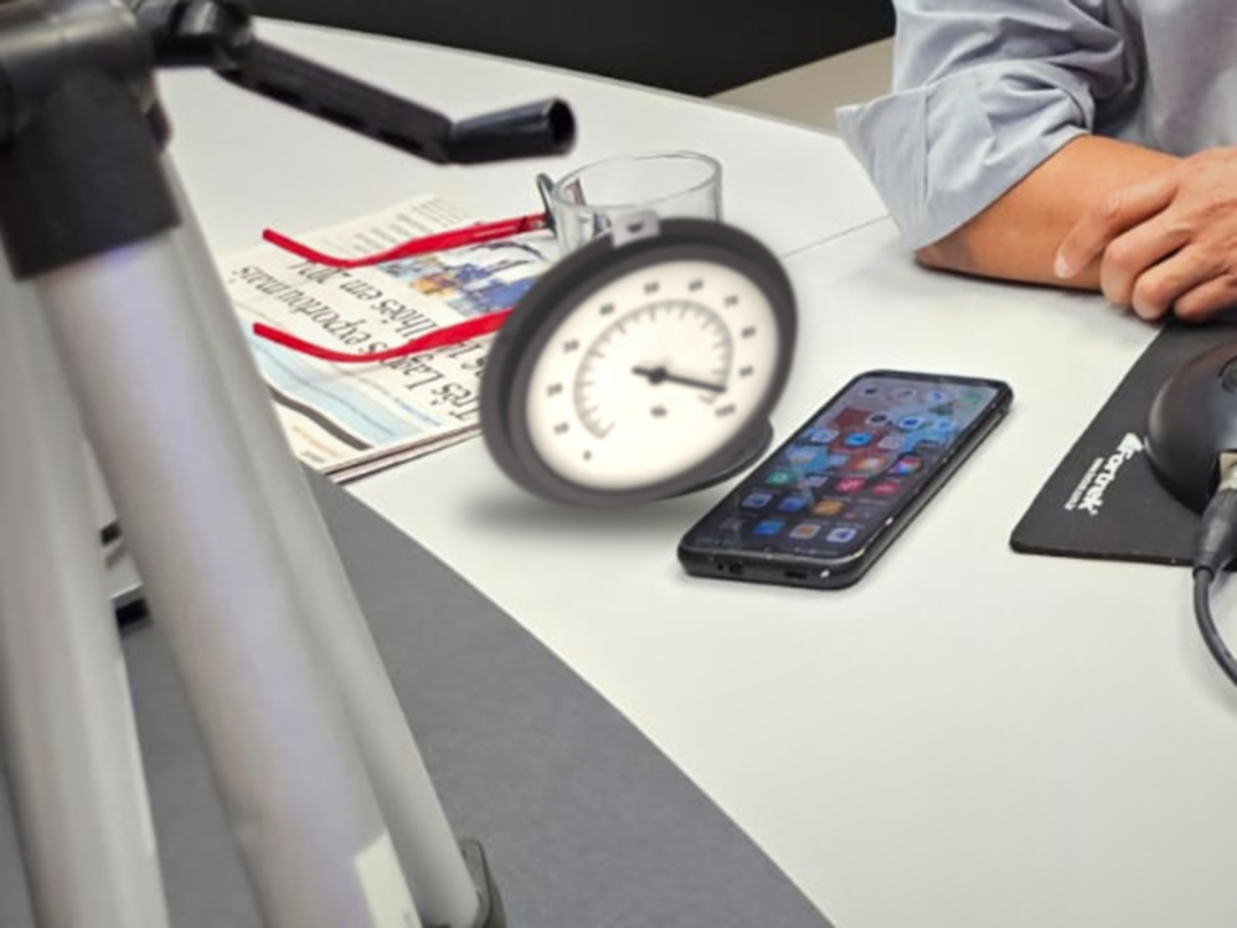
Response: 95; %
